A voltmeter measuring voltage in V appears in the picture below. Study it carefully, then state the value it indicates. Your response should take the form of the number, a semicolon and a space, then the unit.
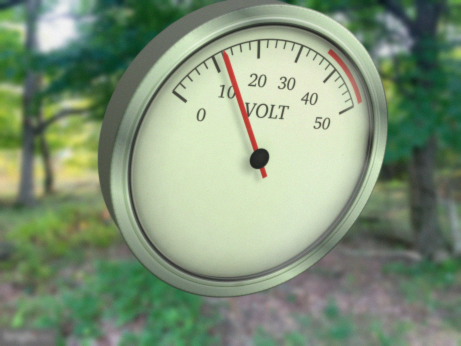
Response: 12; V
